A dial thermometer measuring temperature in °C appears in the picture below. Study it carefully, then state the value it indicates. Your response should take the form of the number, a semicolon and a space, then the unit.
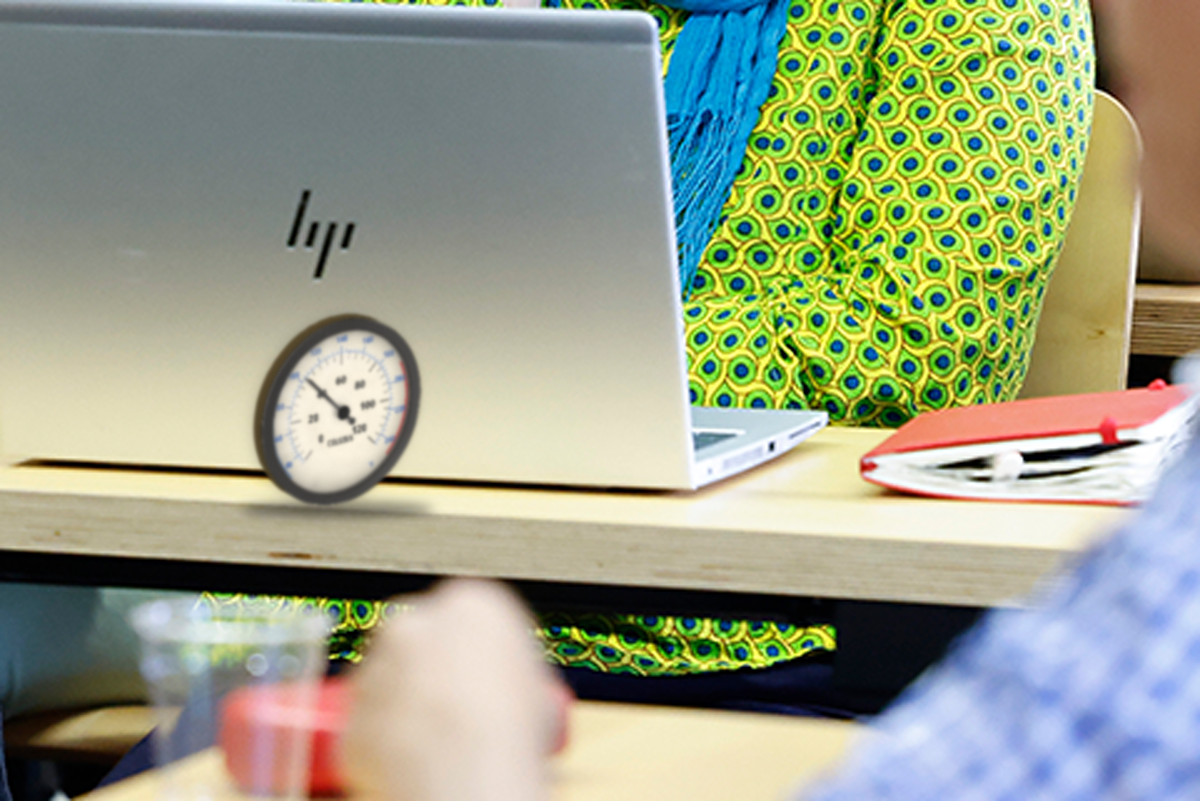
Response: 40; °C
